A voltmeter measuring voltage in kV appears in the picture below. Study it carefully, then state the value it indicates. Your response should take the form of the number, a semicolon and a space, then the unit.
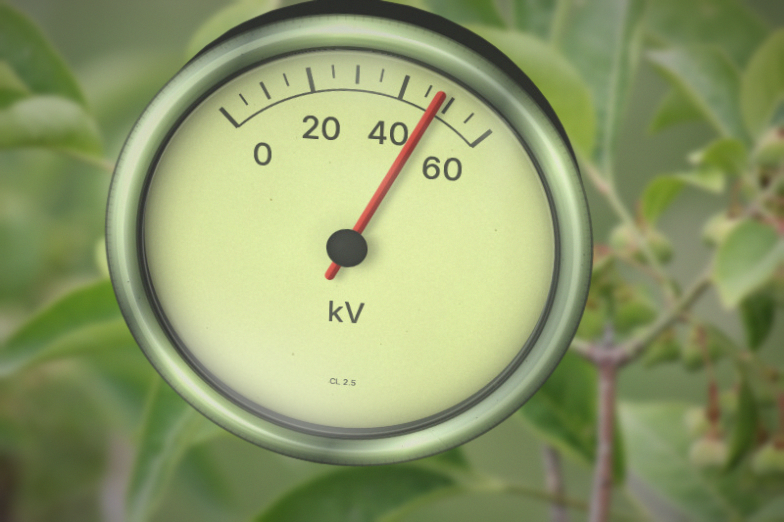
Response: 47.5; kV
